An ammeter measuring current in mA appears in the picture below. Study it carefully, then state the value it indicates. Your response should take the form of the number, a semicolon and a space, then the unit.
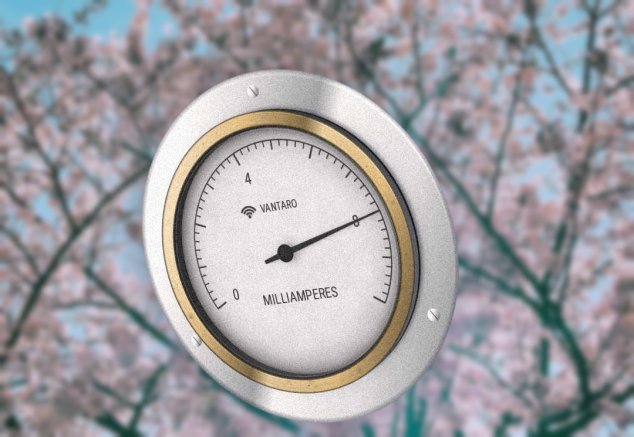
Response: 8; mA
